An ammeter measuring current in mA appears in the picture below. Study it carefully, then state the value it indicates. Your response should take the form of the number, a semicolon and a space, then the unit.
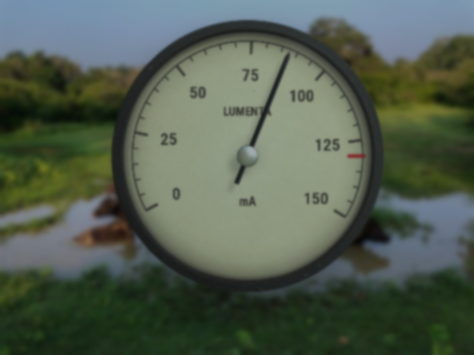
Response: 87.5; mA
